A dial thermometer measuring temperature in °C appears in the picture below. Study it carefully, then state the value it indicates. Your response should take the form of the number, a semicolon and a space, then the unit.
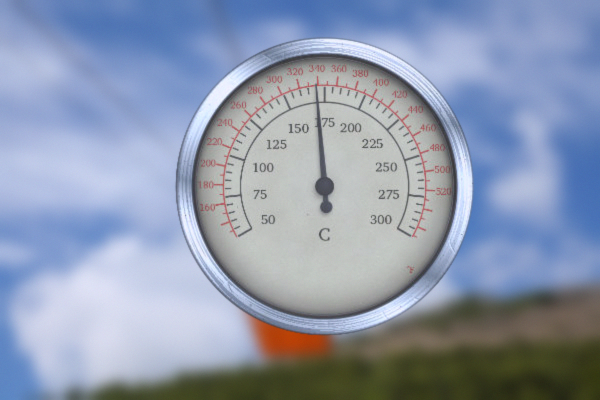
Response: 170; °C
